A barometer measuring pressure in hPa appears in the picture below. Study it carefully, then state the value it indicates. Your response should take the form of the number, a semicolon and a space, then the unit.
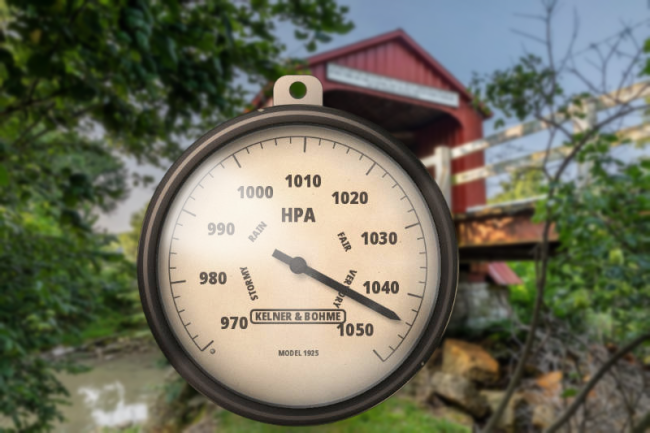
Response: 1044; hPa
